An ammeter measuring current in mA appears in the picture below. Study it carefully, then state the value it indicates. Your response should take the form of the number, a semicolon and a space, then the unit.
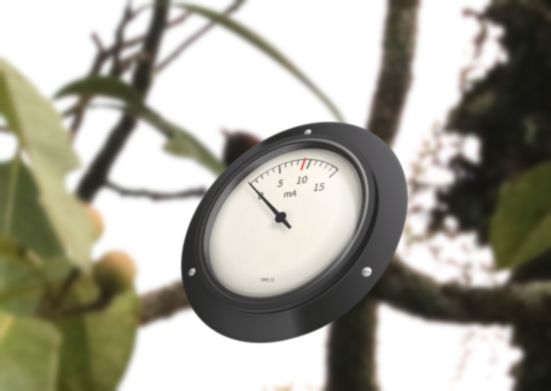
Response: 0; mA
